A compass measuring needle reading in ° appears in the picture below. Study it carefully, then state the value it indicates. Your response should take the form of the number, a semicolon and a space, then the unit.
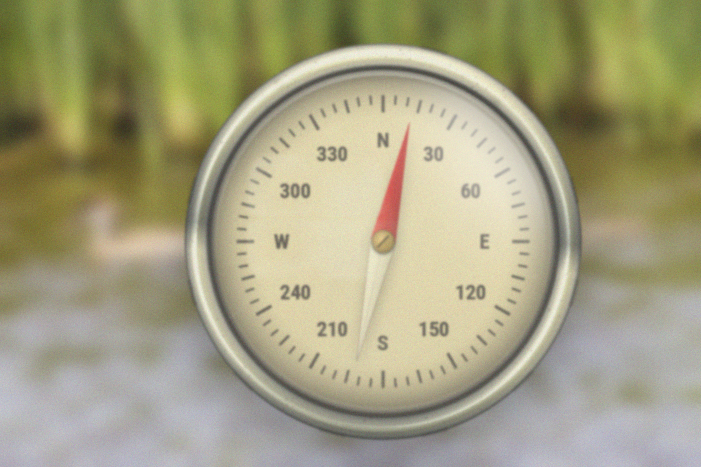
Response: 12.5; °
